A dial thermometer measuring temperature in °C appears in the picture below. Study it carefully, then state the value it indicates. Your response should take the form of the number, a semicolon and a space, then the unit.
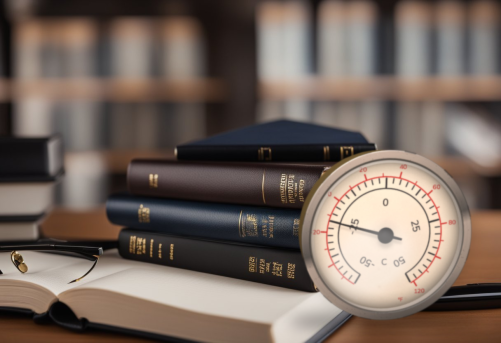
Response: -25; °C
